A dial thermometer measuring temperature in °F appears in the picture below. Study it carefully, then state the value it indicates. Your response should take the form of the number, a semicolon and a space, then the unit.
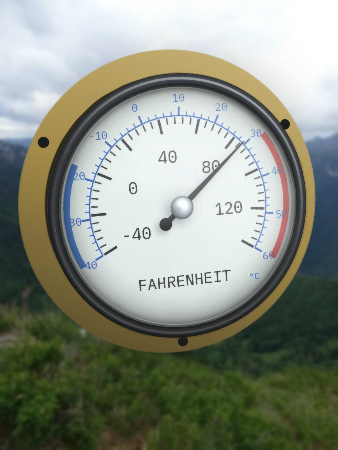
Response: 84; °F
